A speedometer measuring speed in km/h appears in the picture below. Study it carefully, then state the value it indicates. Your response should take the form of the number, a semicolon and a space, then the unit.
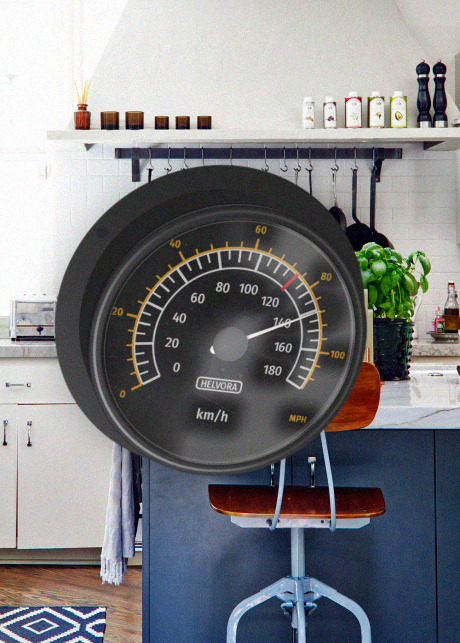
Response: 140; km/h
